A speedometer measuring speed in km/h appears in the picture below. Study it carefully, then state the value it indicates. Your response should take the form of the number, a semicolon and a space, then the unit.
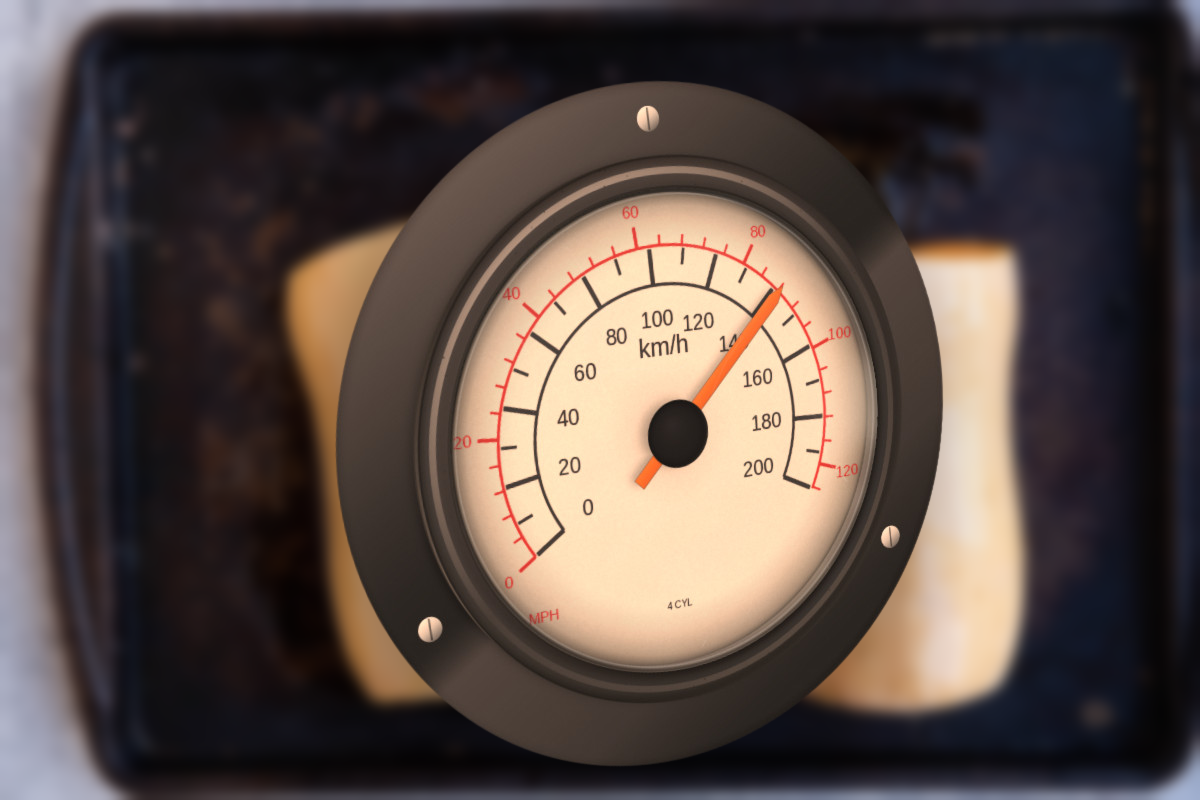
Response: 140; km/h
